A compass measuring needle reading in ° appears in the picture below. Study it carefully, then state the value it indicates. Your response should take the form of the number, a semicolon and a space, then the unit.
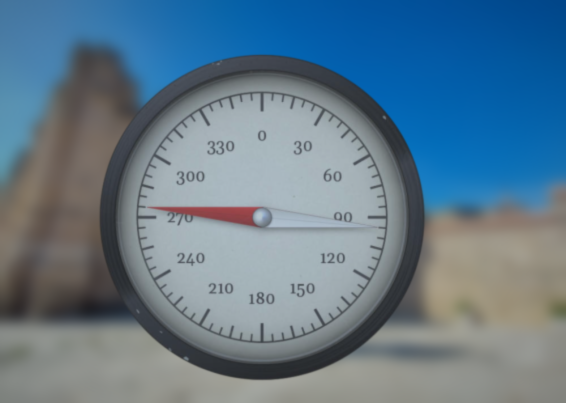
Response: 275; °
